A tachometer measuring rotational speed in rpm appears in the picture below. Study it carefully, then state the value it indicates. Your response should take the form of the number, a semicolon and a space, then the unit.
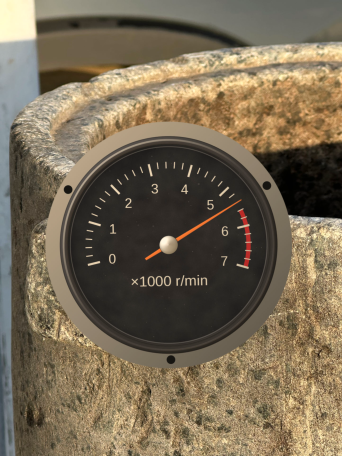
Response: 5400; rpm
